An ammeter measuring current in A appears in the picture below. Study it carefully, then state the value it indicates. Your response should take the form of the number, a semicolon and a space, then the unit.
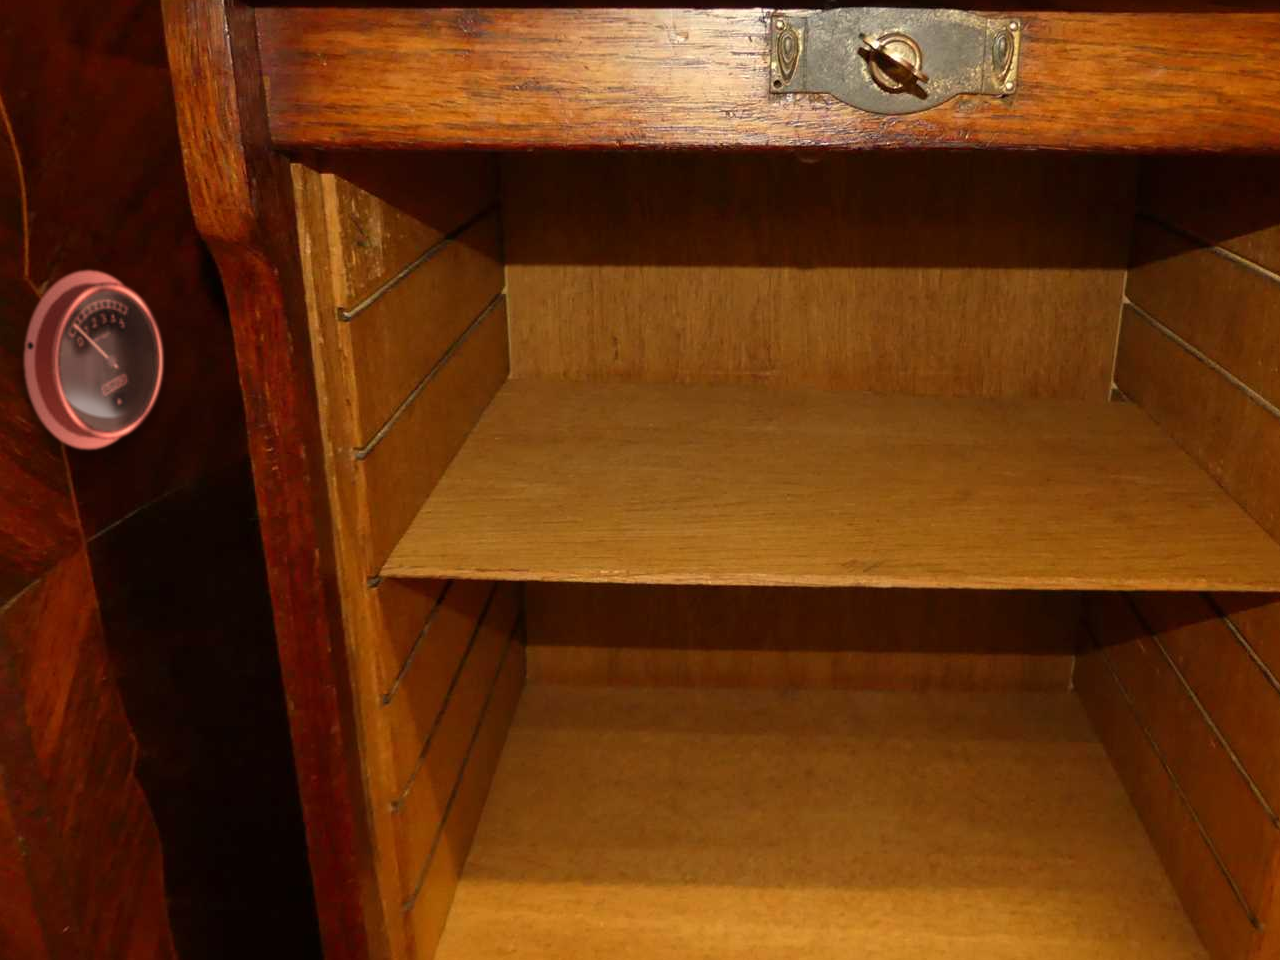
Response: 0.5; A
